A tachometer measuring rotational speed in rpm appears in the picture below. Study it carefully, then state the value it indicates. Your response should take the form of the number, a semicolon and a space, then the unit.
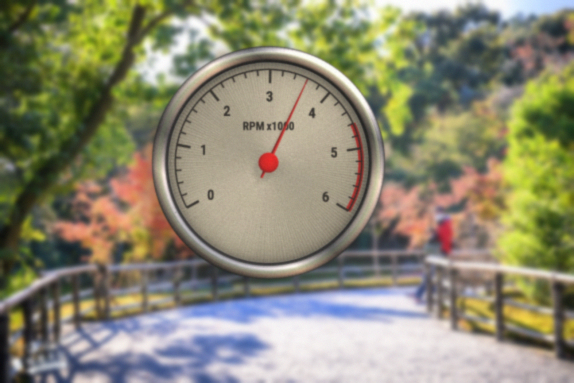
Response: 3600; rpm
